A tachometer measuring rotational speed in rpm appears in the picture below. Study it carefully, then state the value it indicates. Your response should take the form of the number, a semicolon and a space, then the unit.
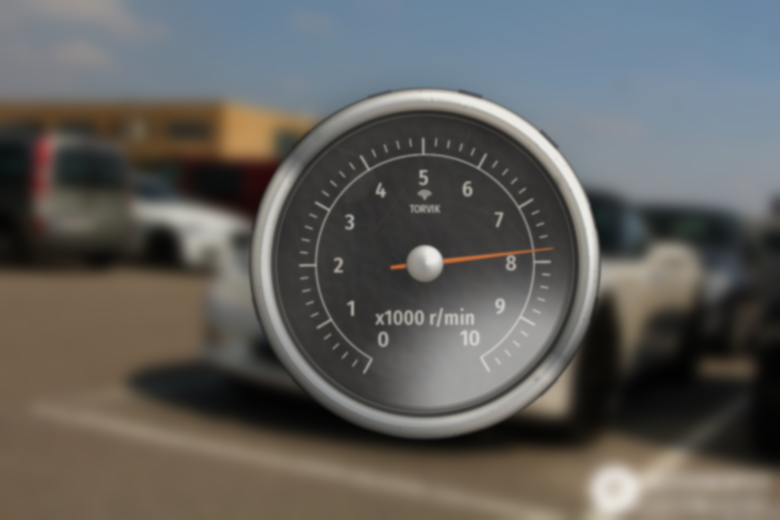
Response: 7800; rpm
